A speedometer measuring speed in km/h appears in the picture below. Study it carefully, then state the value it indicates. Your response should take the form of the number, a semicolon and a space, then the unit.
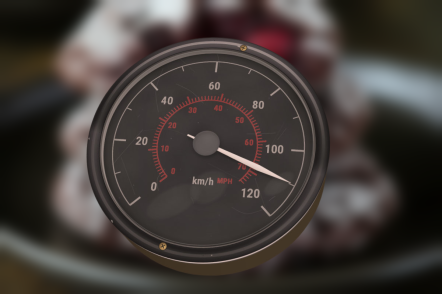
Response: 110; km/h
